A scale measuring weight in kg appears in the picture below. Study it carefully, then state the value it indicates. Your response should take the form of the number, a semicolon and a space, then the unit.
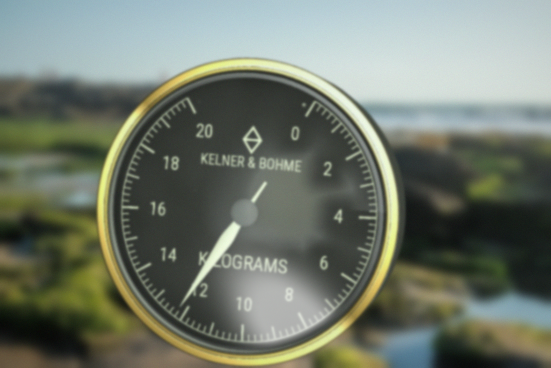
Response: 12.2; kg
